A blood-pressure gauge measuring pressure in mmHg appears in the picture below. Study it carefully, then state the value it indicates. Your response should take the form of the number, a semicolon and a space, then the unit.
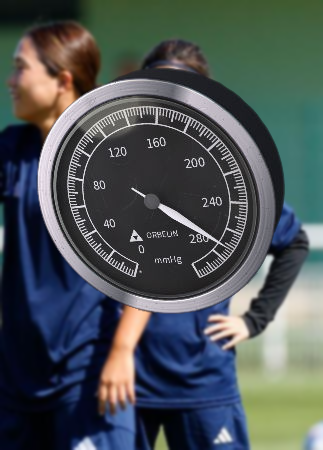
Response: 270; mmHg
